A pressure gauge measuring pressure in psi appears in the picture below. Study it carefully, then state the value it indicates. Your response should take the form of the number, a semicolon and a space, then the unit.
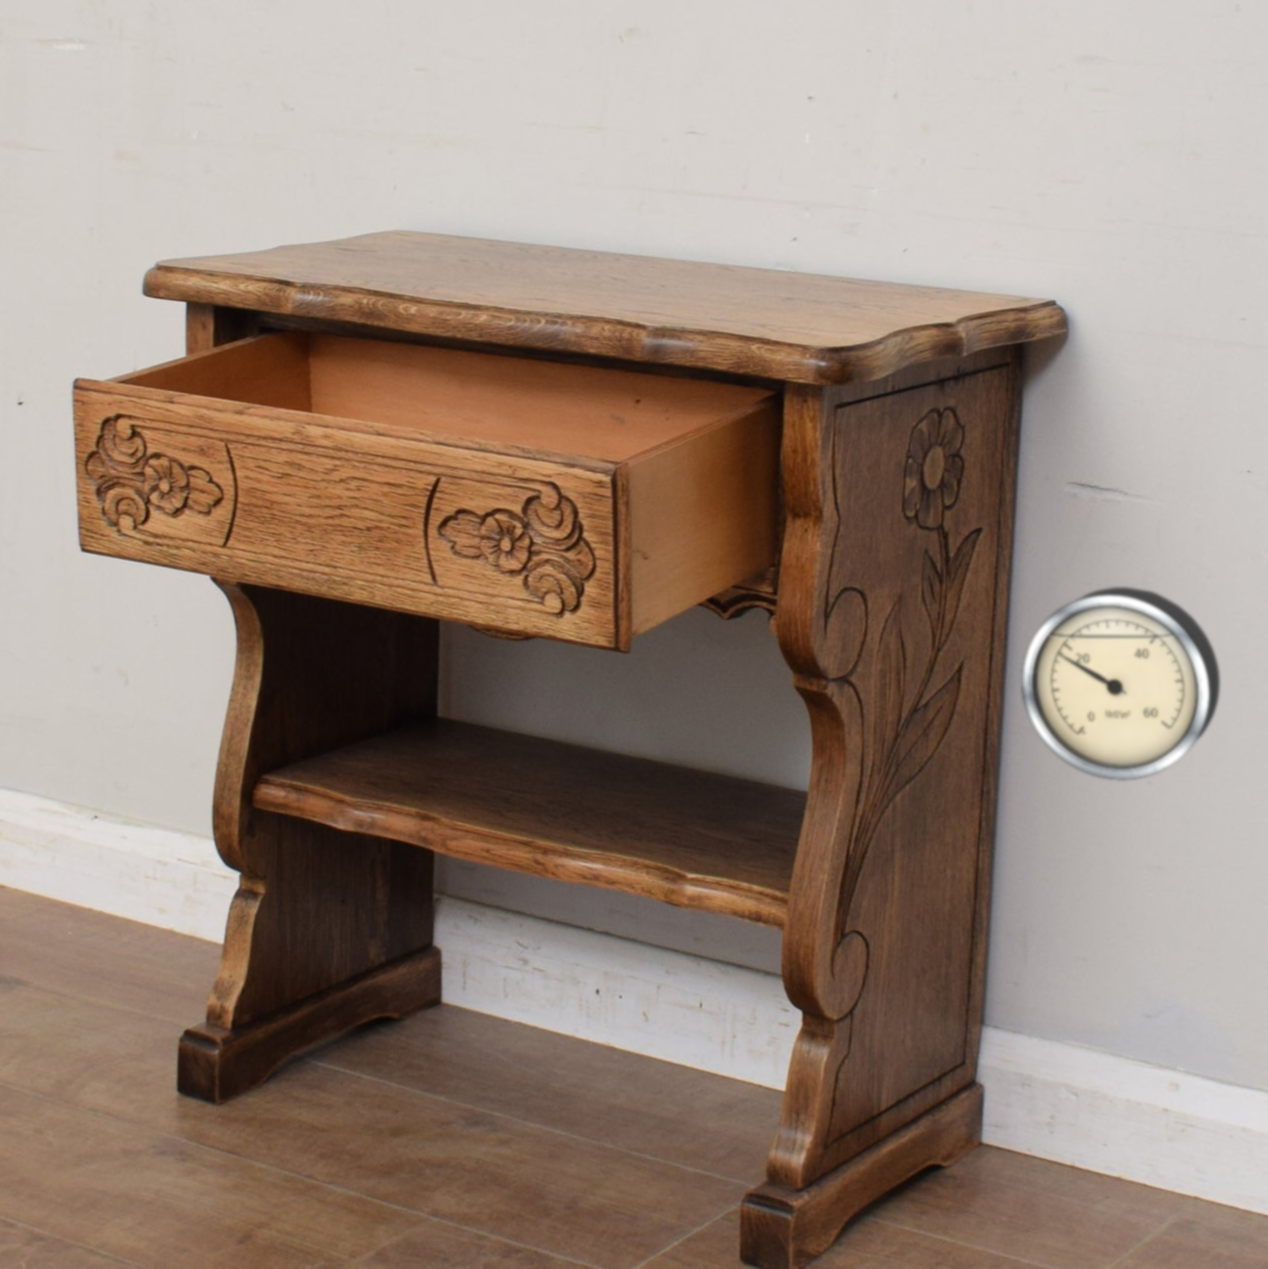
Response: 18; psi
